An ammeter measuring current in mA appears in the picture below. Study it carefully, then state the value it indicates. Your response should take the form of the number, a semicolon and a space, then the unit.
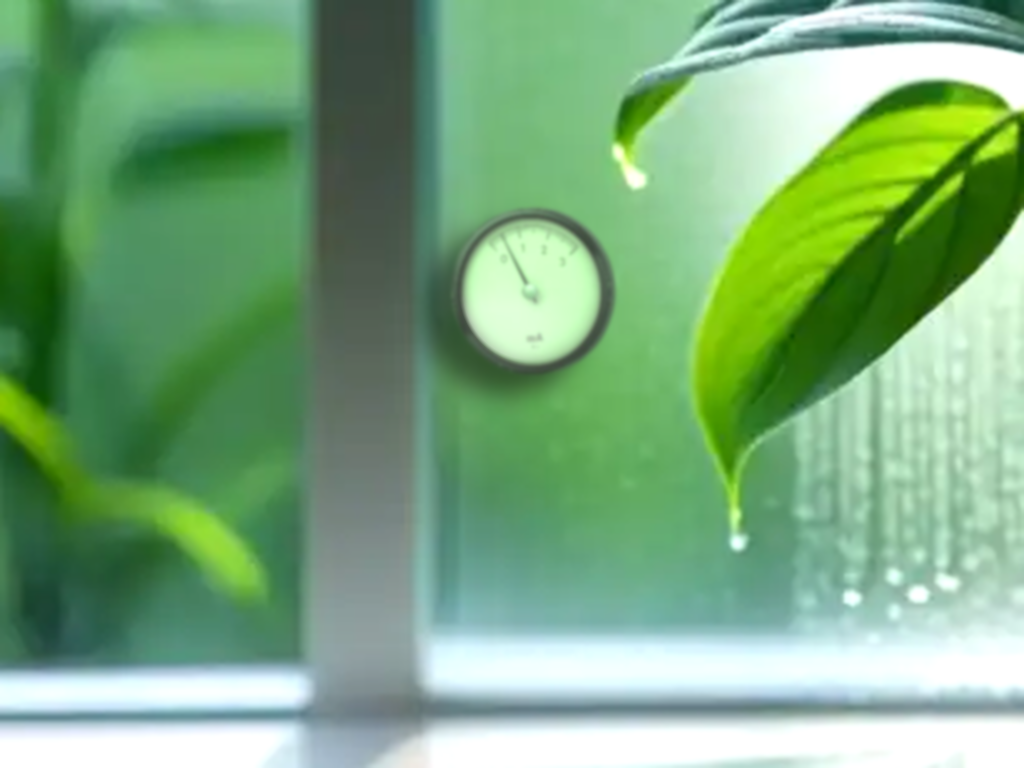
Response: 0.5; mA
